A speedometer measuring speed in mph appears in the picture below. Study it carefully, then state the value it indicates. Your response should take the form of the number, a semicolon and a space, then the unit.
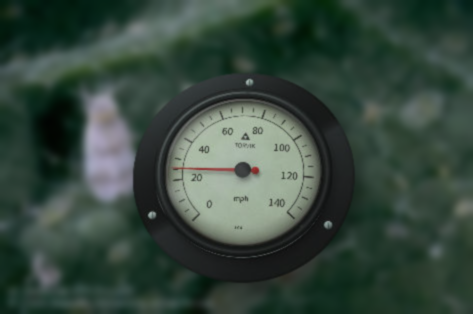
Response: 25; mph
